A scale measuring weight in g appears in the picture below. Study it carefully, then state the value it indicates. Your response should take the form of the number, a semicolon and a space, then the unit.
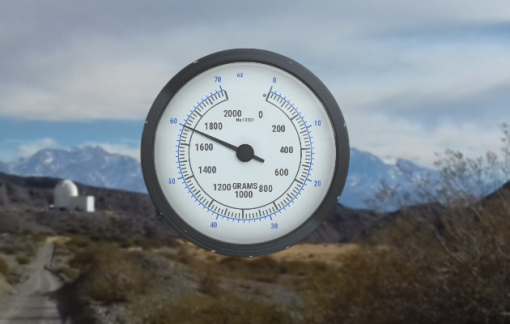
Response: 1700; g
